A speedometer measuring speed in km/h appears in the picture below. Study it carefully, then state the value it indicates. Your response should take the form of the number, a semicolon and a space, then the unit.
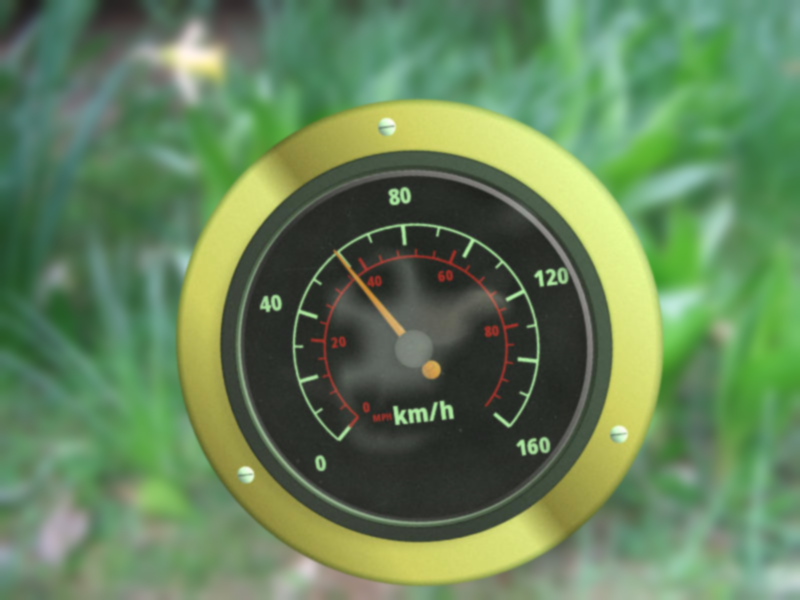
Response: 60; km/h
